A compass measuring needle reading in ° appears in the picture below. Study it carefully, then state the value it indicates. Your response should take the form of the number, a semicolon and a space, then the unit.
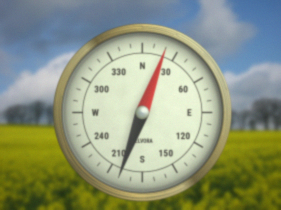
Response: 20; °
